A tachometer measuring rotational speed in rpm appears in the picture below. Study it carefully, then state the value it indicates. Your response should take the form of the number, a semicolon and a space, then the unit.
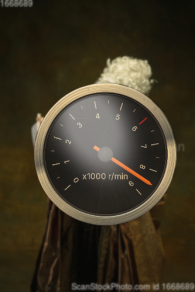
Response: 8500; rpm
